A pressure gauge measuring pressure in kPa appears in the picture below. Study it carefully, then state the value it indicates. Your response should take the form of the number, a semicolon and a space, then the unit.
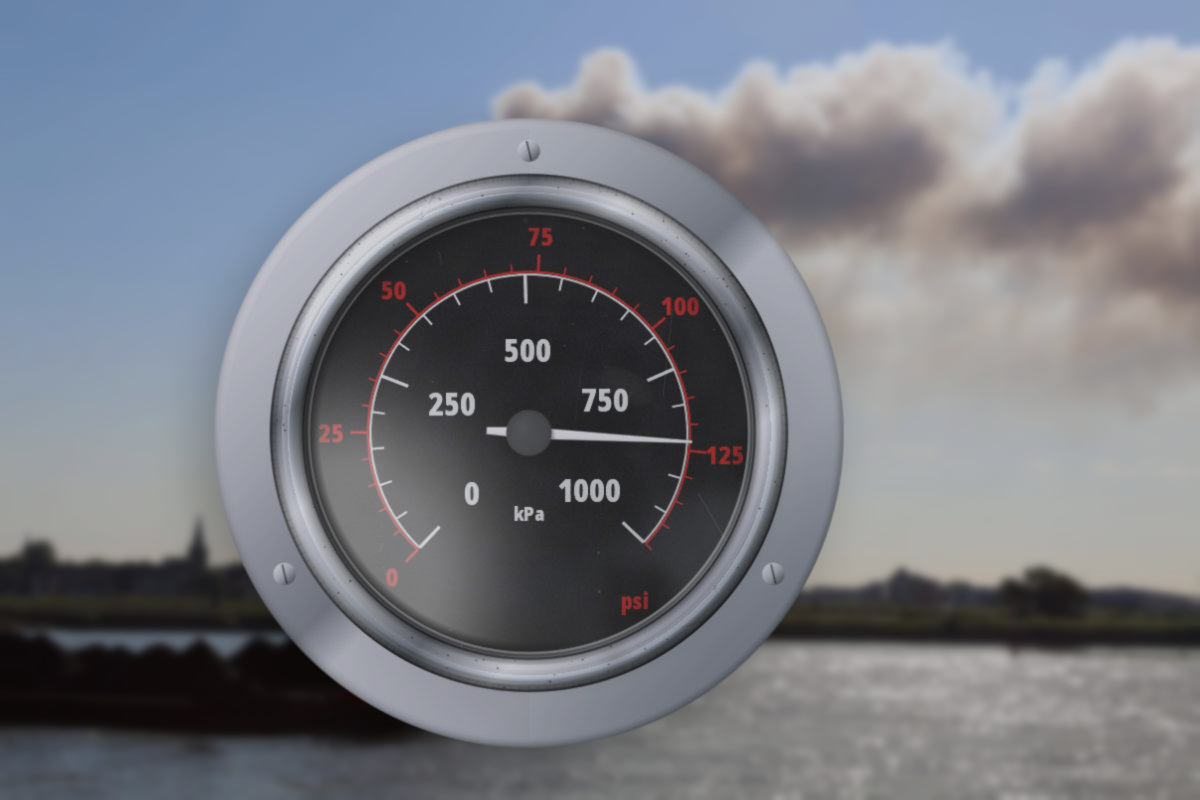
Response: 850; kPa
